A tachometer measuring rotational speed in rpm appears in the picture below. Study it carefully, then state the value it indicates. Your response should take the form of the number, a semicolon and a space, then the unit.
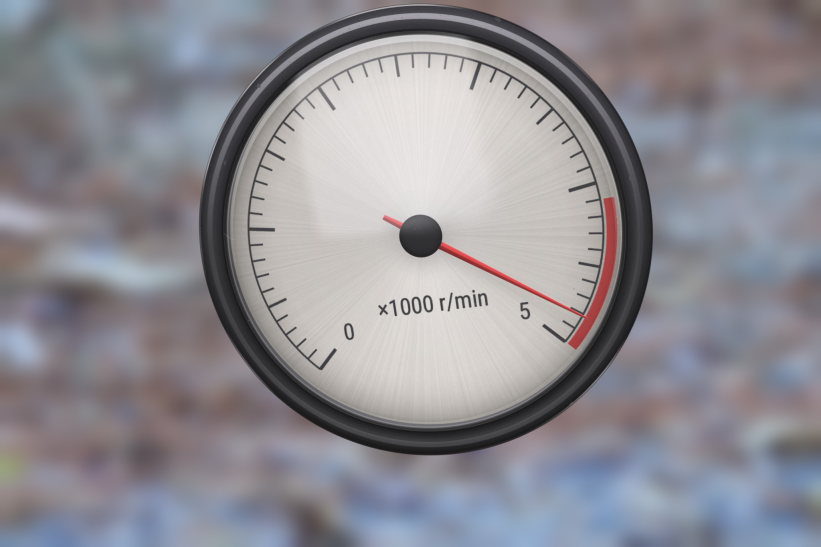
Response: 4800; rpm
